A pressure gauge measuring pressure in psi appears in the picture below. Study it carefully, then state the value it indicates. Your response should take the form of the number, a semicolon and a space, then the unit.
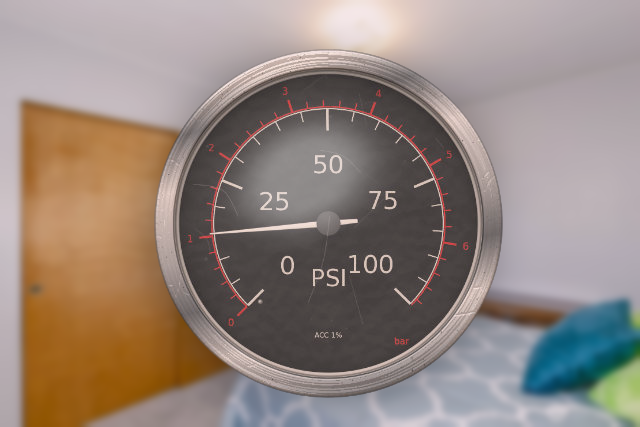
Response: 15; psi
